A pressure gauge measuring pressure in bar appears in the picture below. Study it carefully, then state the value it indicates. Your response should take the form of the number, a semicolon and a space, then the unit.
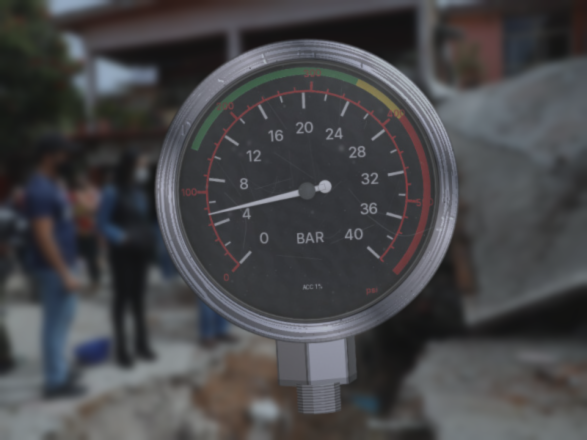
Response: 5; bar
